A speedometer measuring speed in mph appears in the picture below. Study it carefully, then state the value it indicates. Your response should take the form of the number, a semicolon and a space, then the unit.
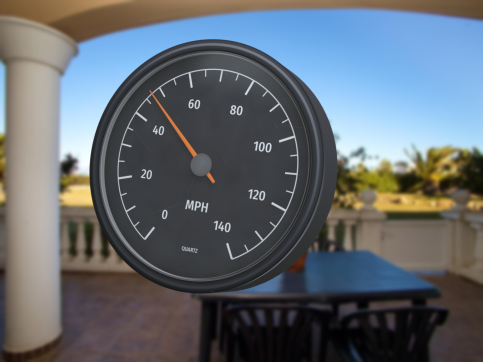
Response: 47.5; mph
